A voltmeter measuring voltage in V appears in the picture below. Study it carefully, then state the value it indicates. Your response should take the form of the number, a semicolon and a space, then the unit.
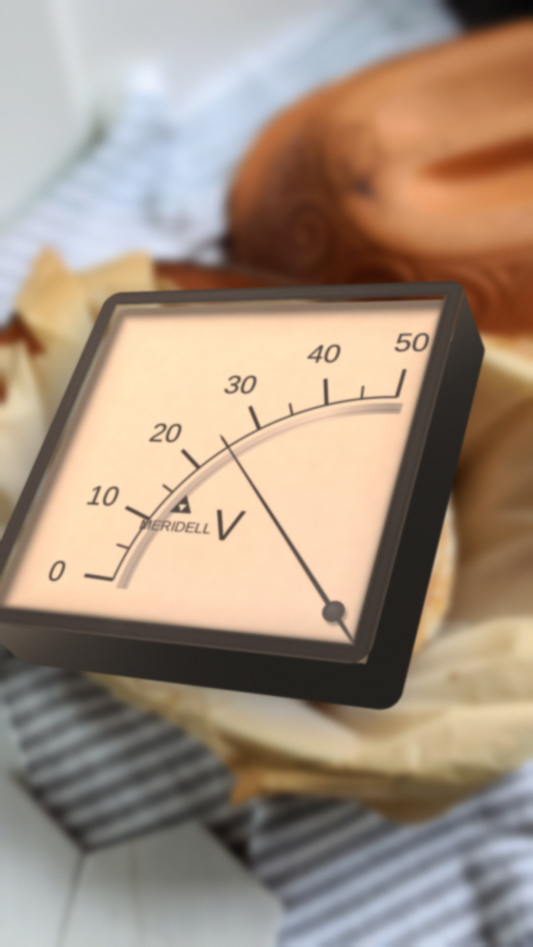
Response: 25; V
